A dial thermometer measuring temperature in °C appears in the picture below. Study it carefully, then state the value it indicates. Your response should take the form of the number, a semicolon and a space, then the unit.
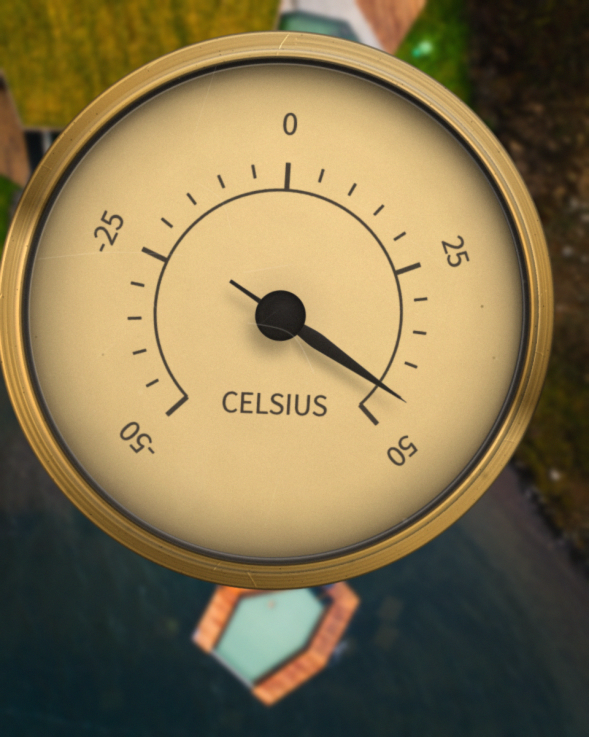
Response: 45; °C
